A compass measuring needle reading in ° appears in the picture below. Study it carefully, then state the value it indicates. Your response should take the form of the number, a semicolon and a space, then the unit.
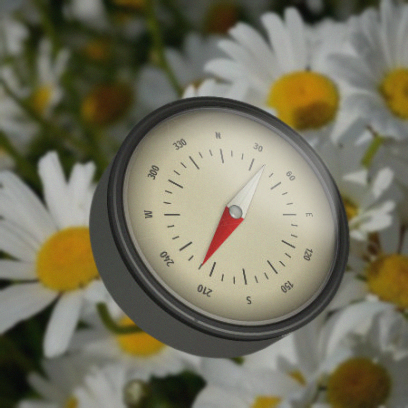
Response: 220; °
